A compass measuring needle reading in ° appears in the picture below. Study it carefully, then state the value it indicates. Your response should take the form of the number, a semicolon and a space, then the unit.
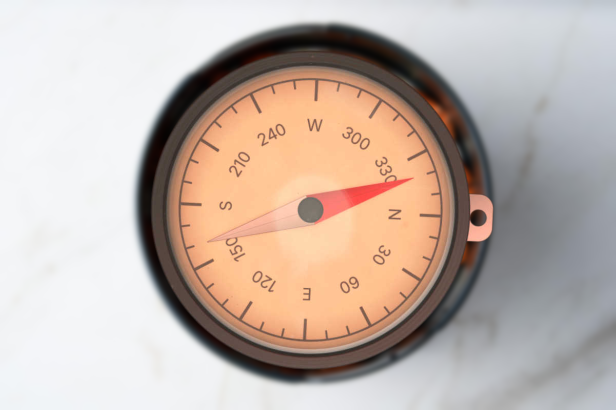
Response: 340; °
